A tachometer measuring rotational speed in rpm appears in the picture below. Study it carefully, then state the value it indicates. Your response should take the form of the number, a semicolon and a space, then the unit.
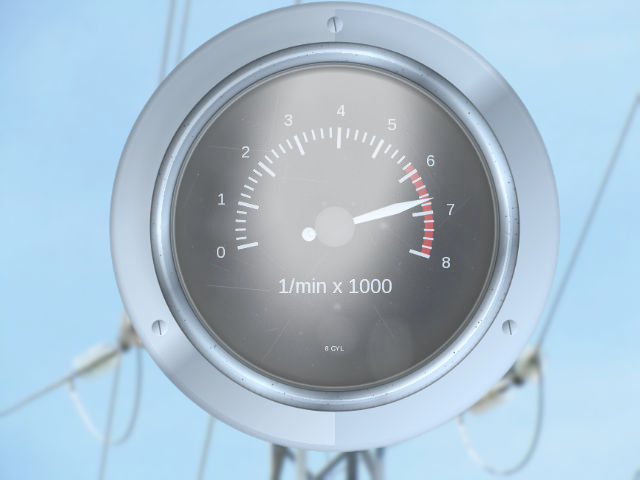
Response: 6700; rpm
